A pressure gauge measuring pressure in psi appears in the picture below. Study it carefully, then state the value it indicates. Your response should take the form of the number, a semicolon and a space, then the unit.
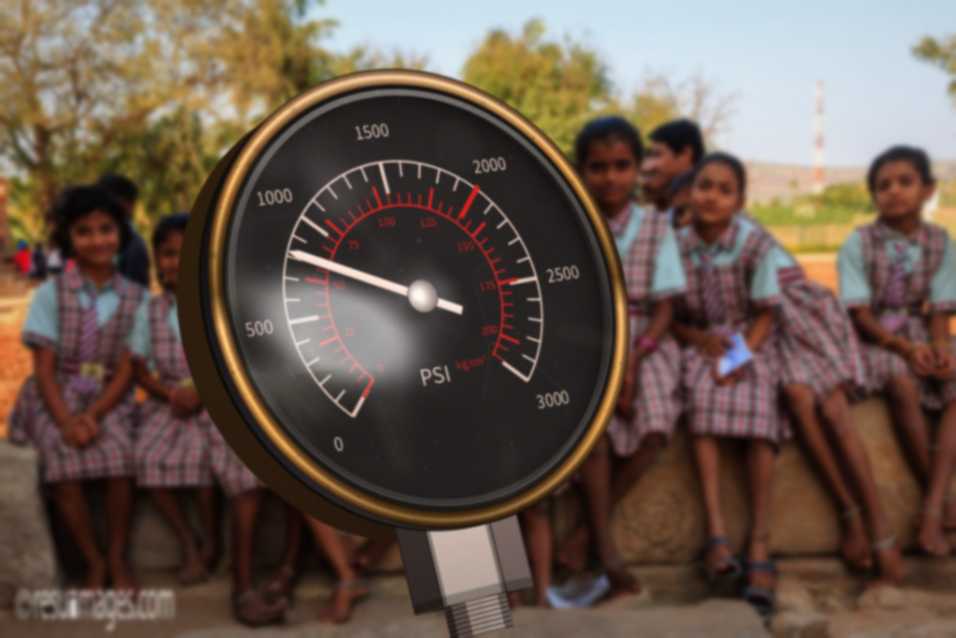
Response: 800; psi
